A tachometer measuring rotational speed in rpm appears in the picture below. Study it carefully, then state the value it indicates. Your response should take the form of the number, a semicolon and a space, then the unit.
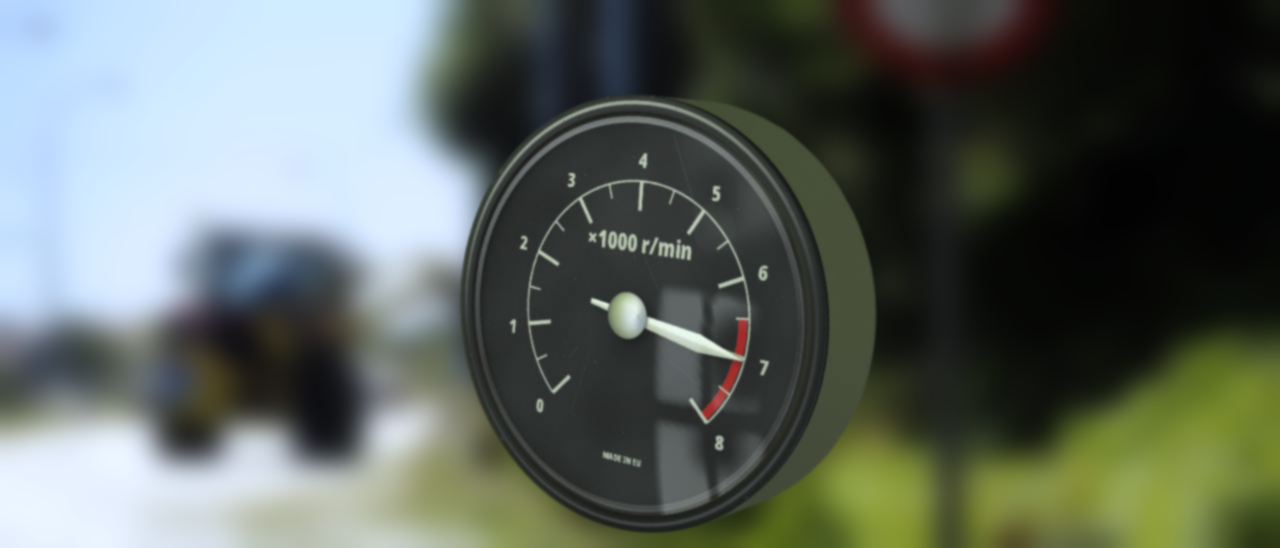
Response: 7000; rpm
